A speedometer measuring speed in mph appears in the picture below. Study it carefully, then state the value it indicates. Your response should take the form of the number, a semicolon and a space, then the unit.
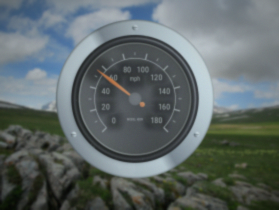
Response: 55; mph
